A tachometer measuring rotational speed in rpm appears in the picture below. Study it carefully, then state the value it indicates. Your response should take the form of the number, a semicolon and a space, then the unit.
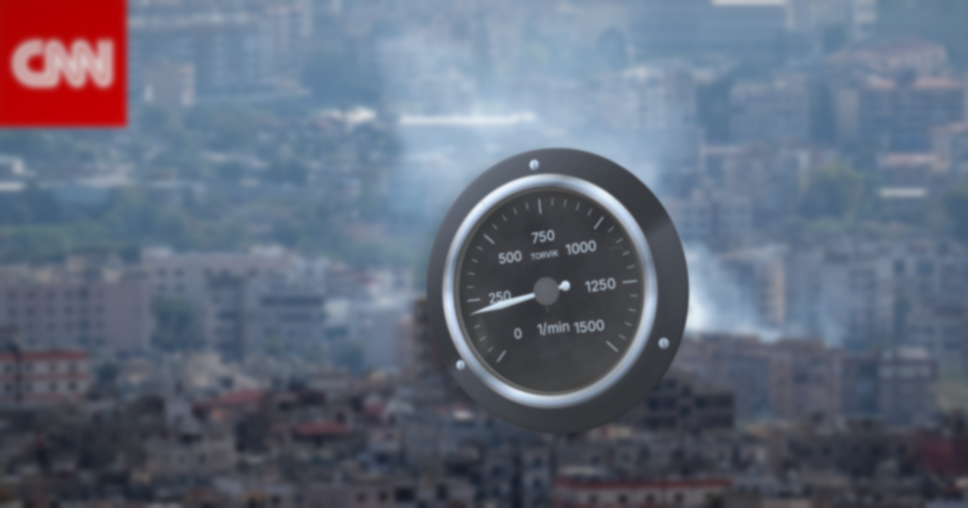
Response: 200; rpm
